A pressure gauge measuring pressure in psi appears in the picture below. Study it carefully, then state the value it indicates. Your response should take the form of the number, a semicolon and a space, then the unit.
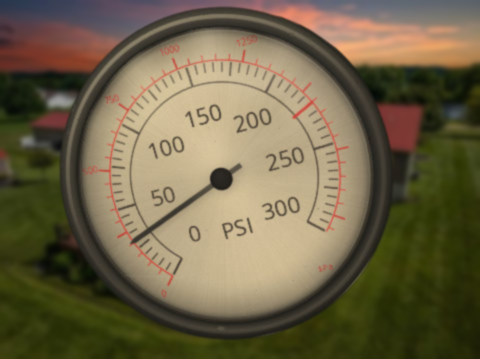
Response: 30; psi
